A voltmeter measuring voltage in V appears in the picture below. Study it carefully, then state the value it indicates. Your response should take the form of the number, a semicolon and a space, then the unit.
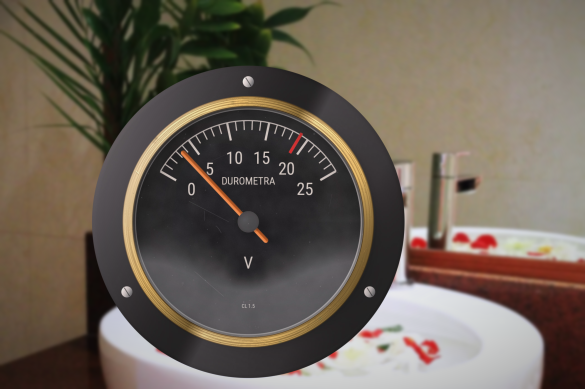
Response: 3.5; V
